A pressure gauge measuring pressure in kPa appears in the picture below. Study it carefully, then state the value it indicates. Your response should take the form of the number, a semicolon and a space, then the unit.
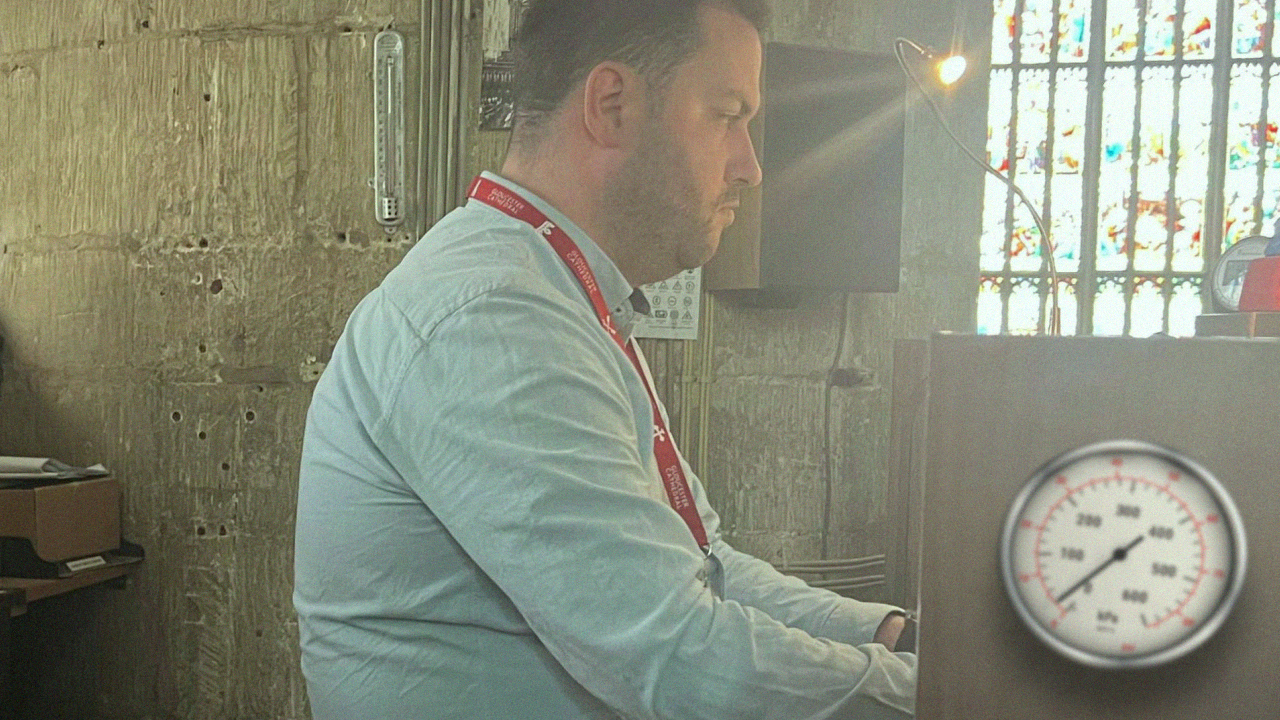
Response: 20; kPa
